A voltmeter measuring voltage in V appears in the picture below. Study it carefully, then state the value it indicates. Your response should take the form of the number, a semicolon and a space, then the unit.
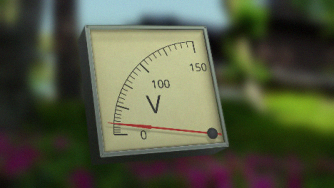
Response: 25; V
